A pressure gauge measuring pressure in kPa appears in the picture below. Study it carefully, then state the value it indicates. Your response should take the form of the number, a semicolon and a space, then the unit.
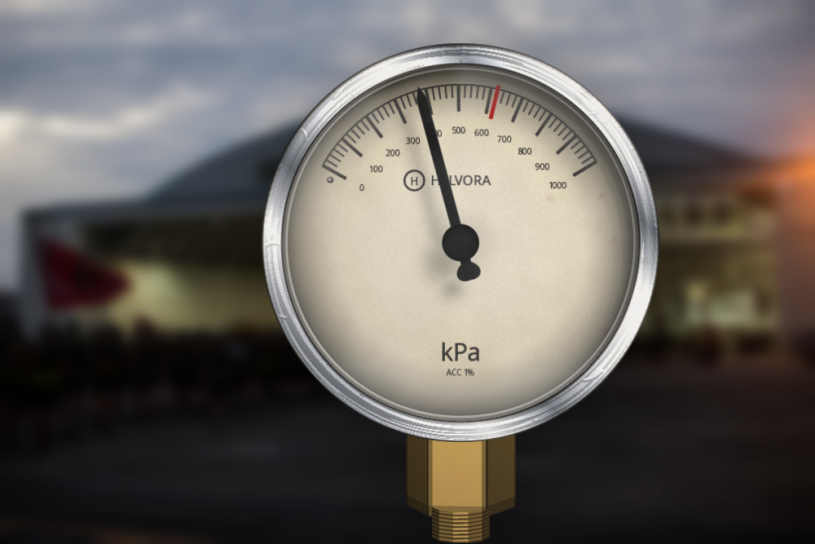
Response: 380; kPa
